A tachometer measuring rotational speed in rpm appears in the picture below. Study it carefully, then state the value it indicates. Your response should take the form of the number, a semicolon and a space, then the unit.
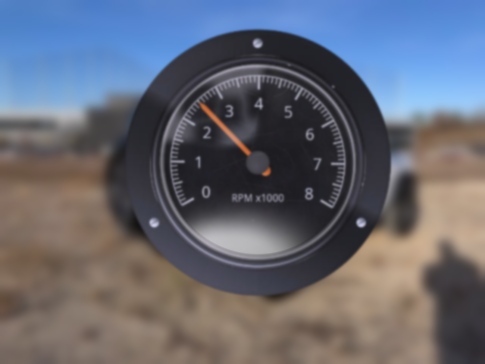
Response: 2500; rpm
